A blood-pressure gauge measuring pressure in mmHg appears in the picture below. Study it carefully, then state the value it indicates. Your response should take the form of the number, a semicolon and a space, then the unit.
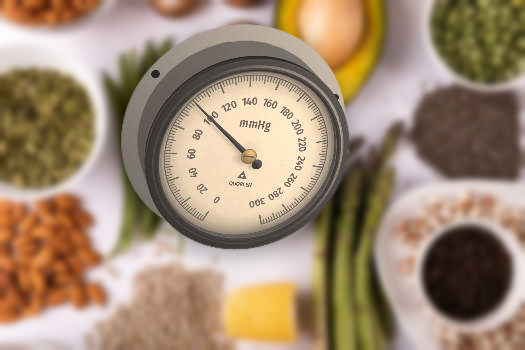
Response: 100; mmHg
